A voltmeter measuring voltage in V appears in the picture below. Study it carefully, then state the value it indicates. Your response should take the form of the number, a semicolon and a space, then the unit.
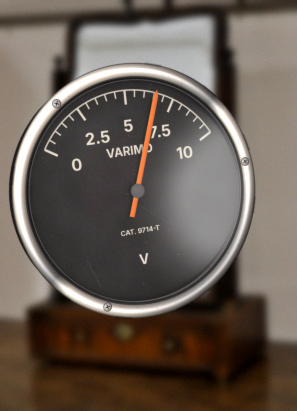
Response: 6.5; V
